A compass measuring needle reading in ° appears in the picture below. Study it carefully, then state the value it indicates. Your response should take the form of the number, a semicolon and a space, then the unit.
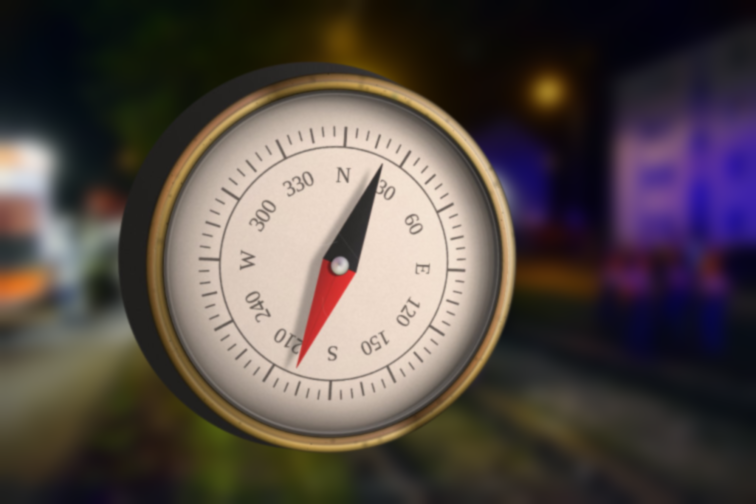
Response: 200; °
